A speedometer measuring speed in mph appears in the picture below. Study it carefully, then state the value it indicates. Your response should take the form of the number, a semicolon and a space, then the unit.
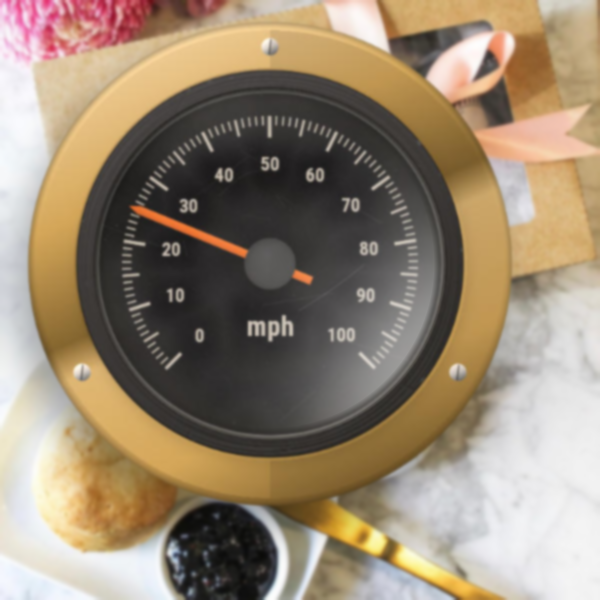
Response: 25; mph
